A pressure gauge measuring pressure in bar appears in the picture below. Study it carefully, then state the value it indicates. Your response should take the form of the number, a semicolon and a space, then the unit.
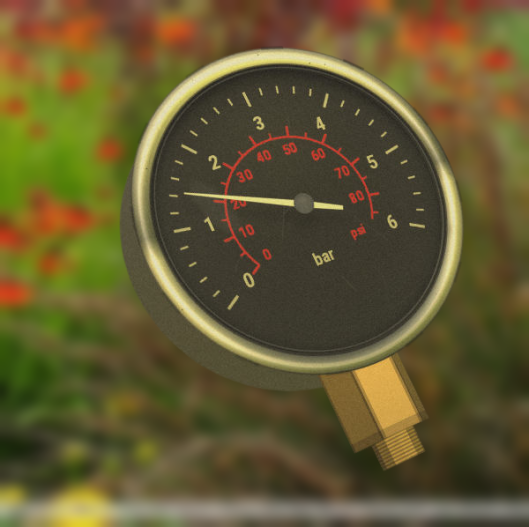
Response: 1.4; bar
